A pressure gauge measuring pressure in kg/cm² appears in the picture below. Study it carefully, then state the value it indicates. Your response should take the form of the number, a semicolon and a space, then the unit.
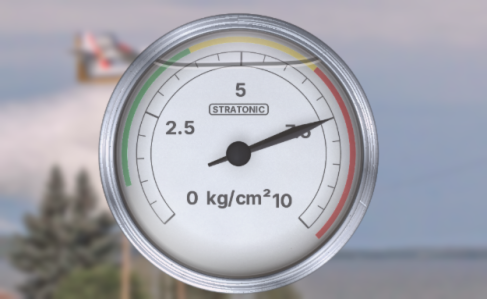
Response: 7.5; kg/cm²
